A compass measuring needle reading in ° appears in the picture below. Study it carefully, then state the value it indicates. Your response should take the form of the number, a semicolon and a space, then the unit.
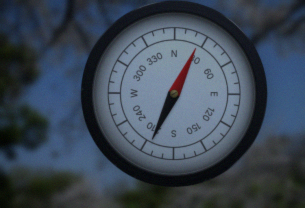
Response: 25; °
